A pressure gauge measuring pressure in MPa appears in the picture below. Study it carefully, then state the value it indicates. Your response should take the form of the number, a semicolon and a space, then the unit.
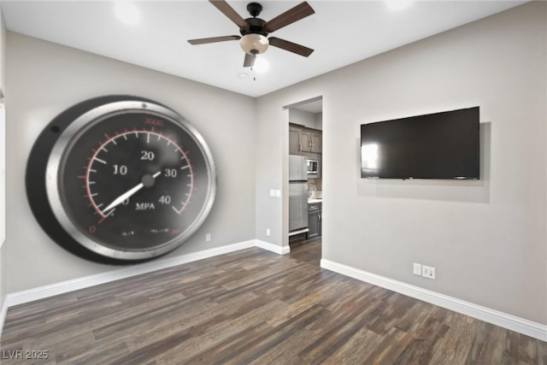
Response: 1; MPa
